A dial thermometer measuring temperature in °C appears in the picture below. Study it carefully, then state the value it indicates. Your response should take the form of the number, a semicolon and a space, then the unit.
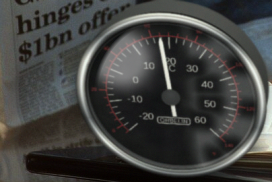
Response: 18; °C
